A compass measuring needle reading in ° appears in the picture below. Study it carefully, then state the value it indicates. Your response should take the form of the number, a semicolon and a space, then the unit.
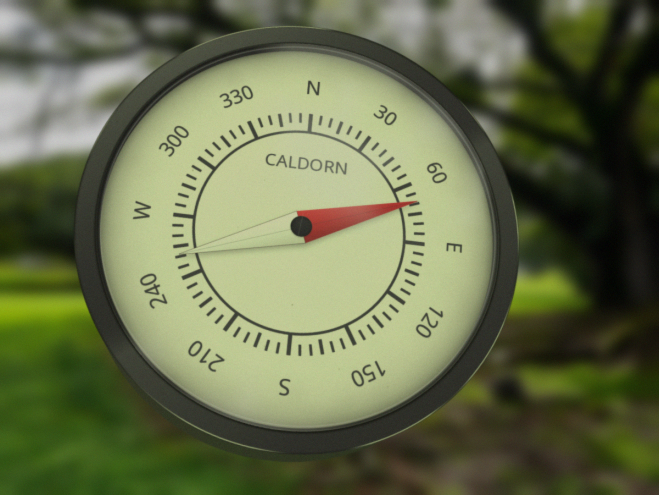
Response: 70; °
